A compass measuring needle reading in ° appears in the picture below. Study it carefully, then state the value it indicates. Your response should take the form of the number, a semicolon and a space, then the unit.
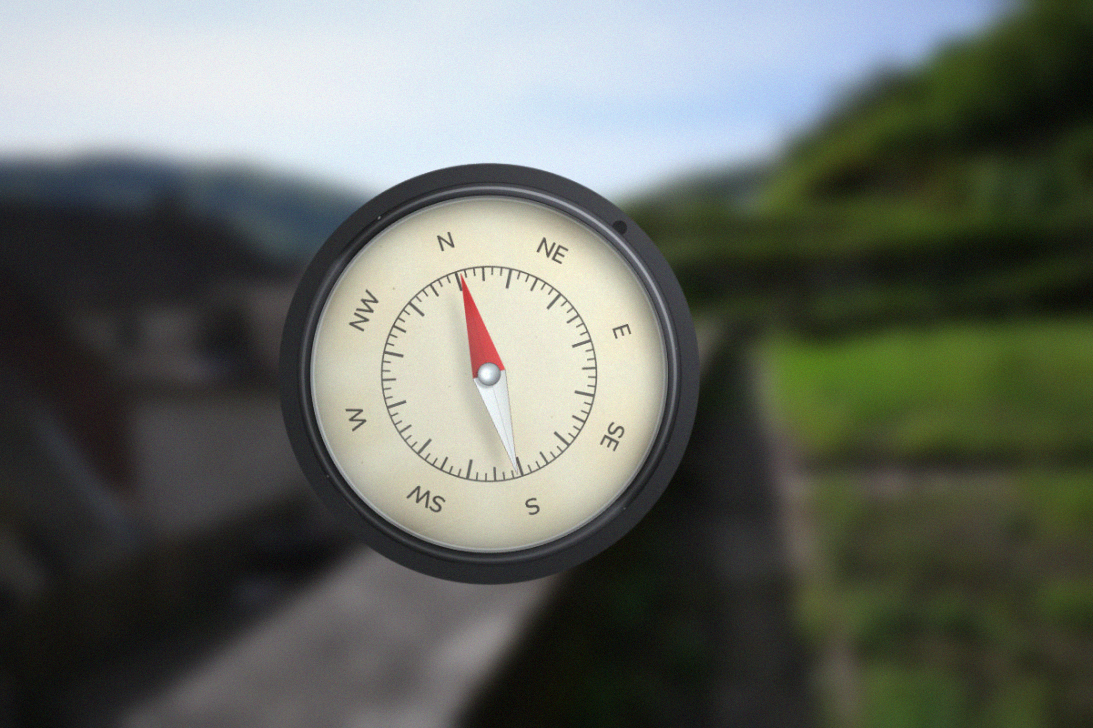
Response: 2.5; °
